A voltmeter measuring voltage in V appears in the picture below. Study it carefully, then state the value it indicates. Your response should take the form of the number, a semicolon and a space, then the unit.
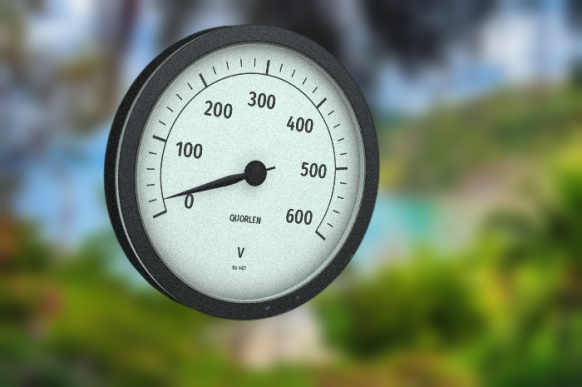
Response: 20; V
